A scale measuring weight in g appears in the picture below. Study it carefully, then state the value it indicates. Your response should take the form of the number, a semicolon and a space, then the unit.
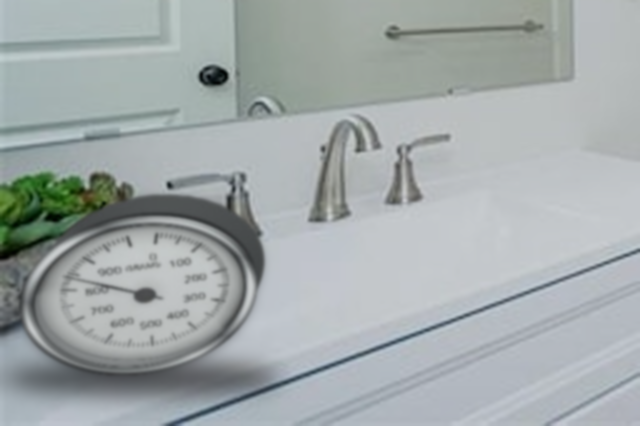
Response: 850; g
